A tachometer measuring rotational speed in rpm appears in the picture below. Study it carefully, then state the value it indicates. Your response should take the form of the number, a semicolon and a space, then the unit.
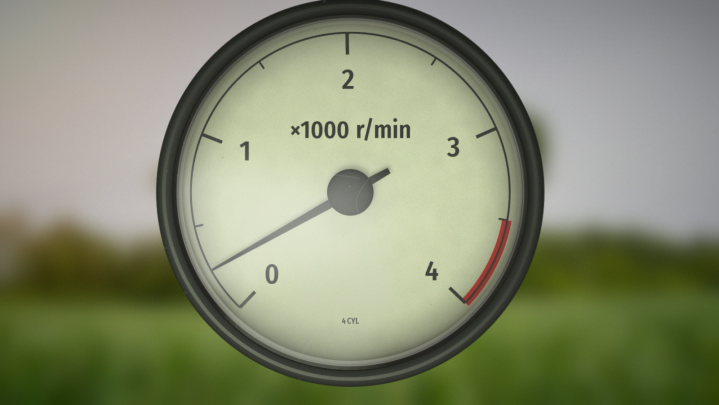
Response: 250; rpm
